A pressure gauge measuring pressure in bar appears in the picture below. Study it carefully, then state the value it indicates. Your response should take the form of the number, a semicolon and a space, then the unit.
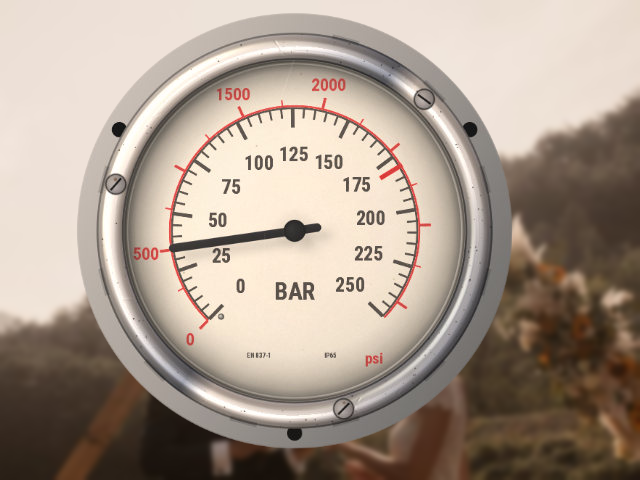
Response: 35; bar
